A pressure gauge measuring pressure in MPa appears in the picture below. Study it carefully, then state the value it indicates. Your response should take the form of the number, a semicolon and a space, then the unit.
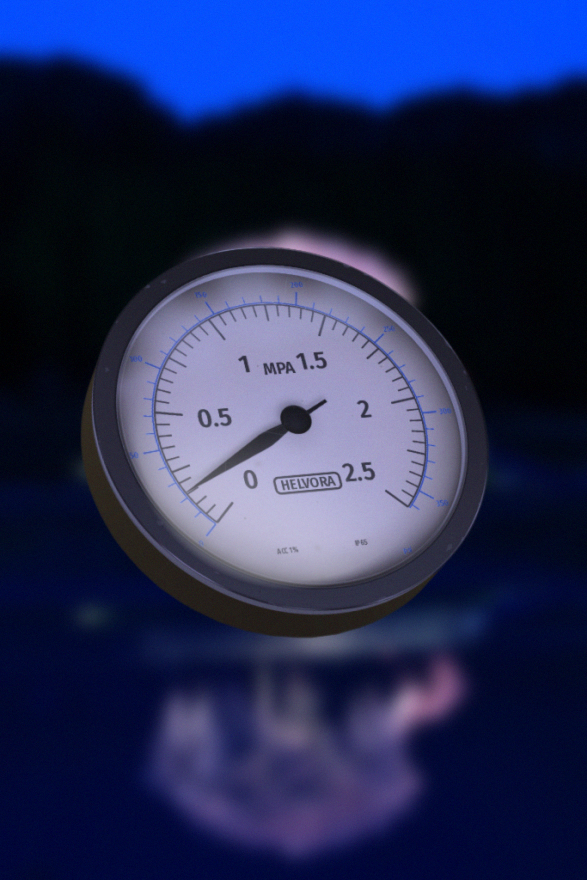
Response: 0.15; MPa
